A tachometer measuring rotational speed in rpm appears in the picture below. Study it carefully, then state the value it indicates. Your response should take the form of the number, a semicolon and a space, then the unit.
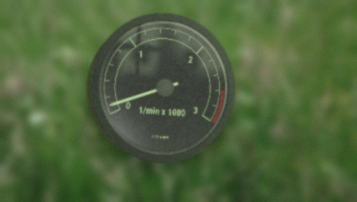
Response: 100; rpm
